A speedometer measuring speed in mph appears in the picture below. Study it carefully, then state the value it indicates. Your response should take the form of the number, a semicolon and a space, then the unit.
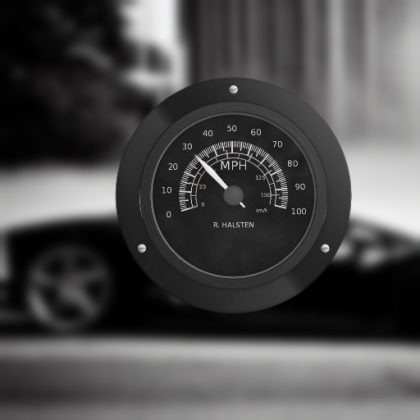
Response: 30; mph
